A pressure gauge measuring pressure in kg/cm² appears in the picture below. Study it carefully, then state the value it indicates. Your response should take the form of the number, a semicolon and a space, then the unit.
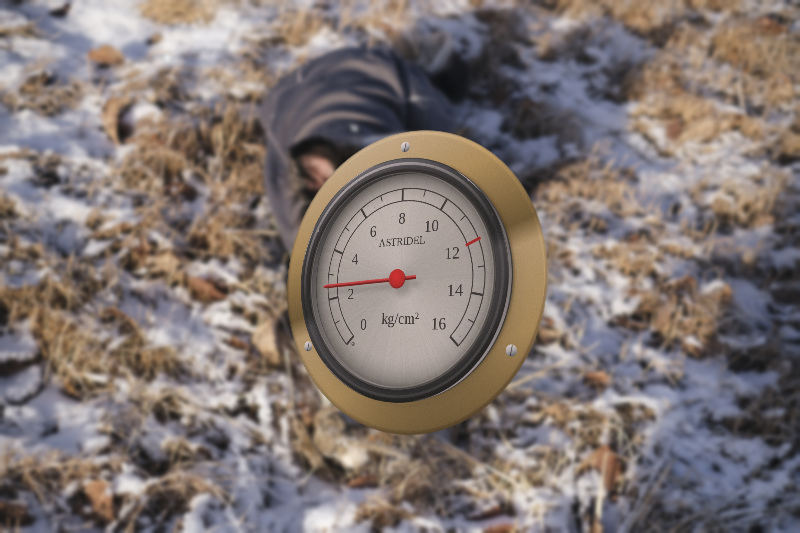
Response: 2.5; kg/cm²
